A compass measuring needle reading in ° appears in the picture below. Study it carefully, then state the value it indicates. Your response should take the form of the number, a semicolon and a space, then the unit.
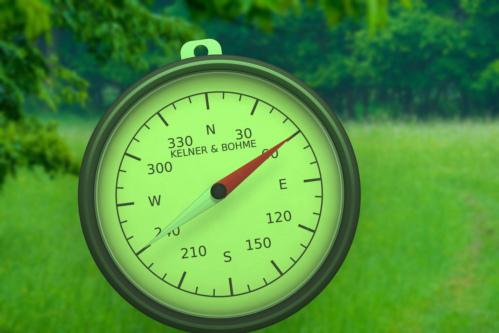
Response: 60; °
